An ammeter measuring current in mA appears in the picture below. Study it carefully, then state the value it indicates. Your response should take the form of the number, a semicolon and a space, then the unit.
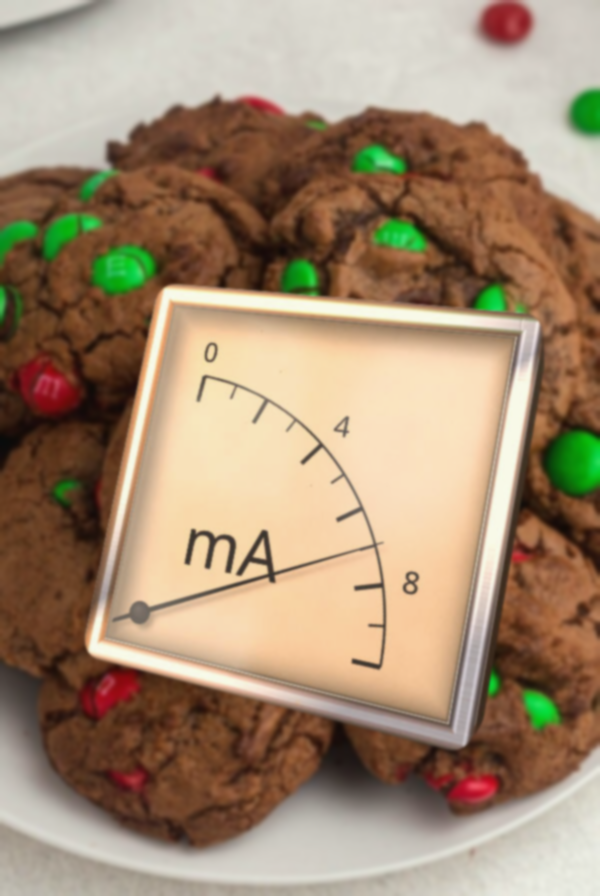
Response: 7; mA
